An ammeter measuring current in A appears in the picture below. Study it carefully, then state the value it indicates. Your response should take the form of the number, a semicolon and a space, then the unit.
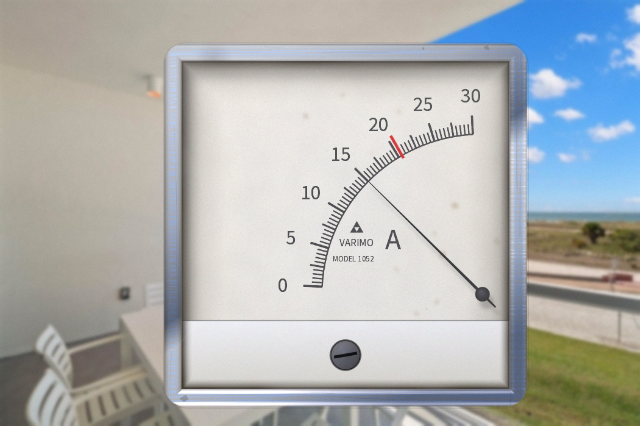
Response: 15; A
